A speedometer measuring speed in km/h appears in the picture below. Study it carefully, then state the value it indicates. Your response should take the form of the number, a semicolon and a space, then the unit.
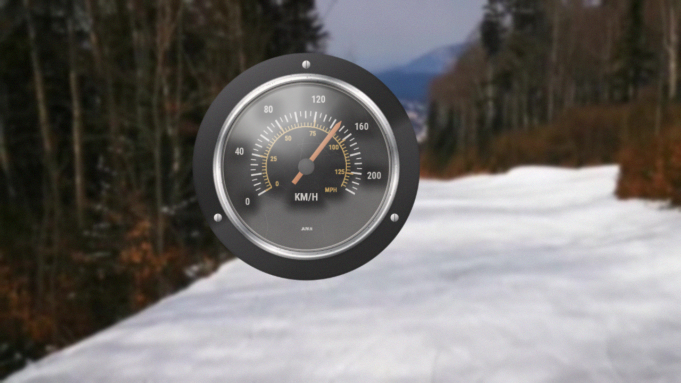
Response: 145; km/h
